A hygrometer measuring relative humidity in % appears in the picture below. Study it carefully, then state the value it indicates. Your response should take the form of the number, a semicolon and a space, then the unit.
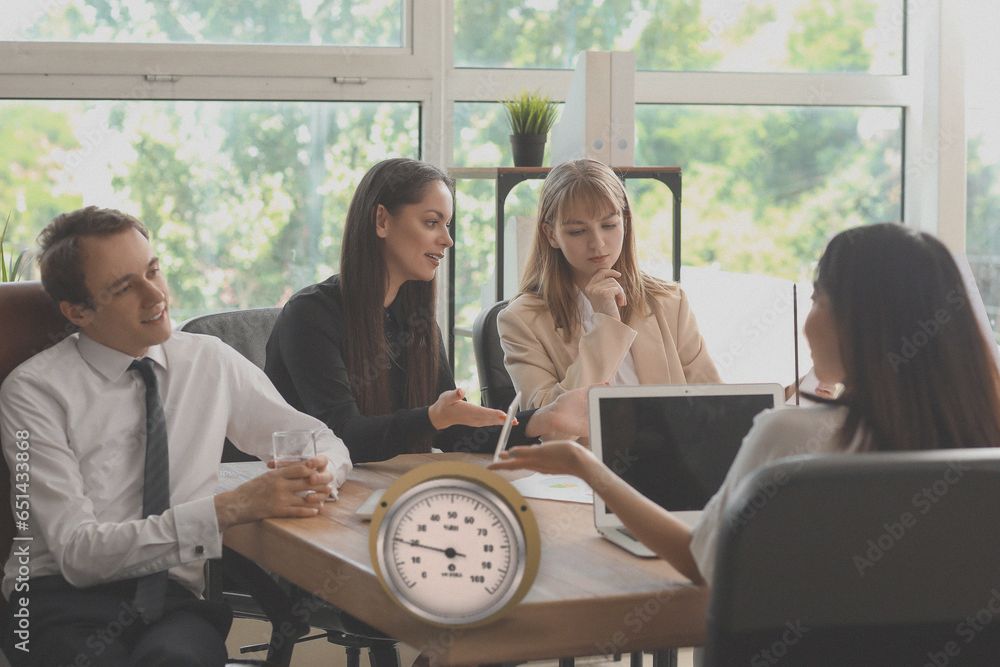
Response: 20; %
